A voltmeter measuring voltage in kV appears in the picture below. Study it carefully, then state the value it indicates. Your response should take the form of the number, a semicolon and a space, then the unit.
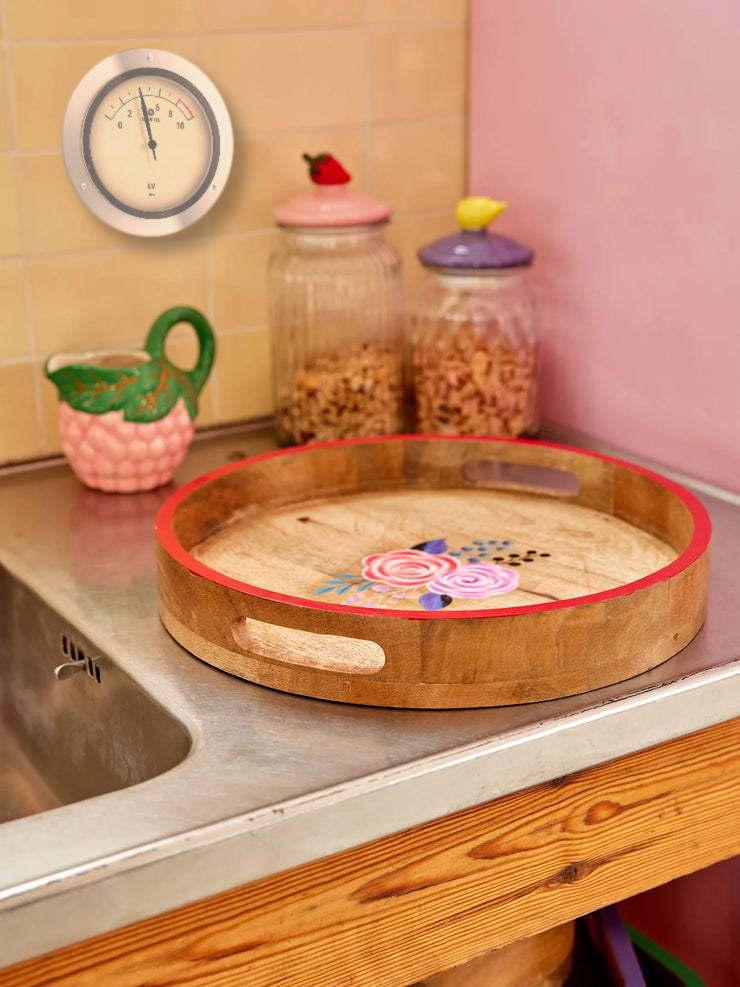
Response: 4; kV
